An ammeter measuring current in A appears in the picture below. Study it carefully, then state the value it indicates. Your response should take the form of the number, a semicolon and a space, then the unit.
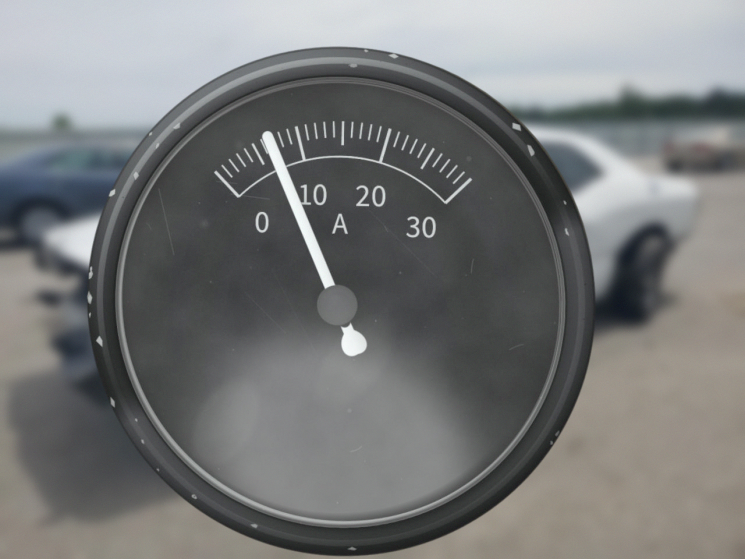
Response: 7; A
